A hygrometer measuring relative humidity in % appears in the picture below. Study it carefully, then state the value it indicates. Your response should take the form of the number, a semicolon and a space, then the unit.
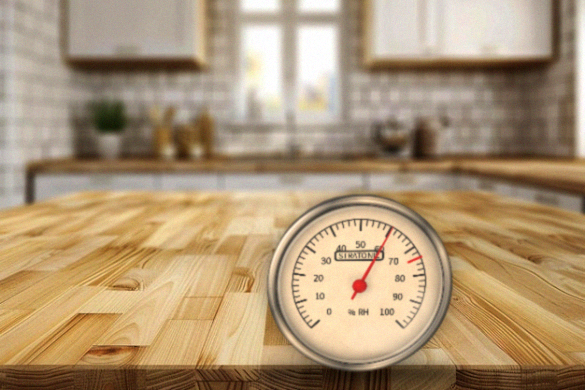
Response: 60; %
